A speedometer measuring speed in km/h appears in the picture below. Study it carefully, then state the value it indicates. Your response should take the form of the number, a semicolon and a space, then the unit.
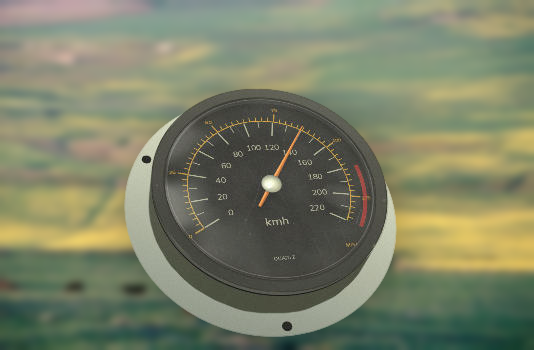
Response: 140; km/h
